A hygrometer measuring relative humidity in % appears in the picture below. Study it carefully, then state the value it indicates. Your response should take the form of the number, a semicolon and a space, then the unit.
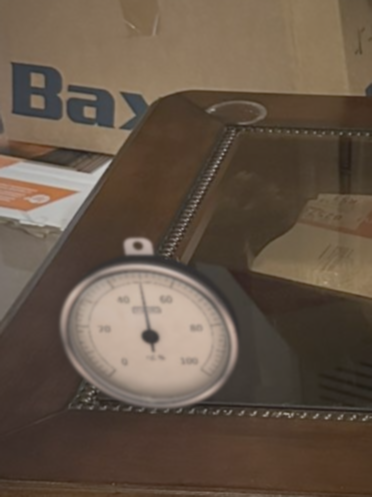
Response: 50; %
